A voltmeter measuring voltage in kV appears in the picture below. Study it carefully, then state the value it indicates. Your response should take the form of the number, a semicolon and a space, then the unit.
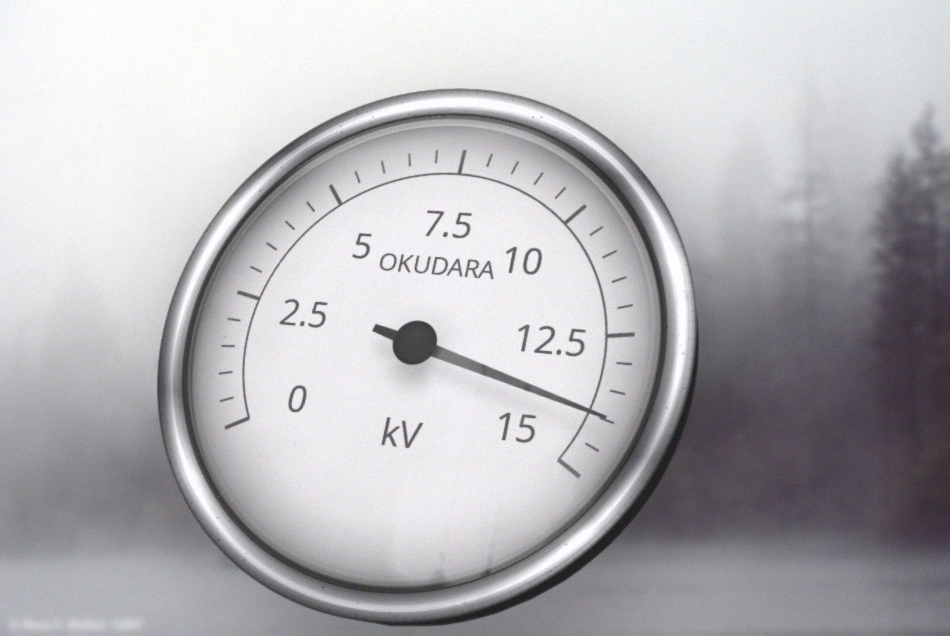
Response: 14; kV
